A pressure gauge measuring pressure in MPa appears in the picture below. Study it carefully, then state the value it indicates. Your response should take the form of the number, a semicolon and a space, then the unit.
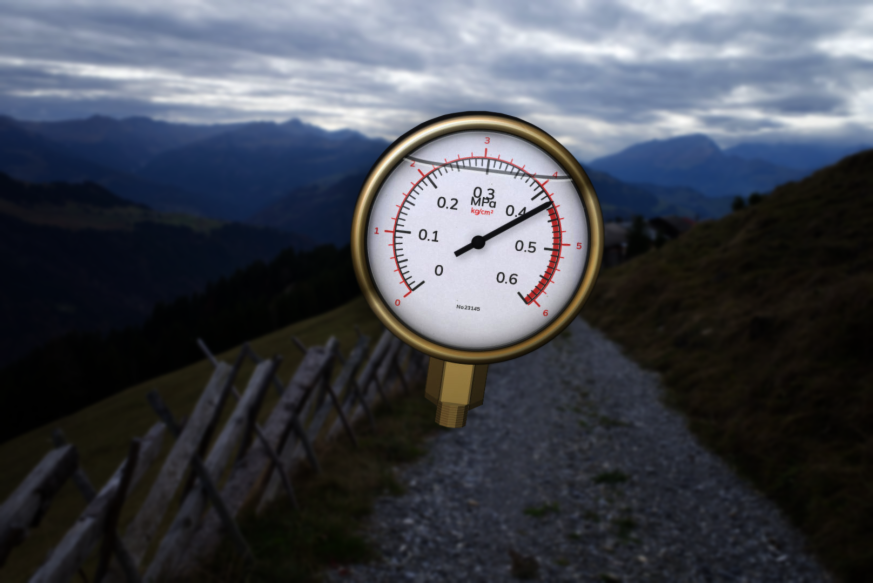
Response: 0.42; MPa
